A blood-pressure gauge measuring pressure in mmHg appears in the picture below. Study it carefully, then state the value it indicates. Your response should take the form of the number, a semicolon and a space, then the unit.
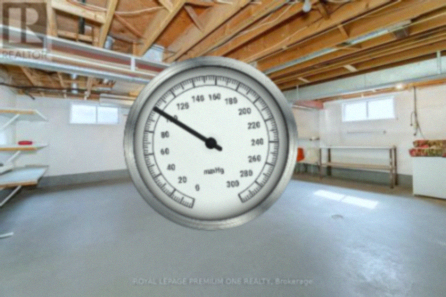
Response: 100; mmHg
